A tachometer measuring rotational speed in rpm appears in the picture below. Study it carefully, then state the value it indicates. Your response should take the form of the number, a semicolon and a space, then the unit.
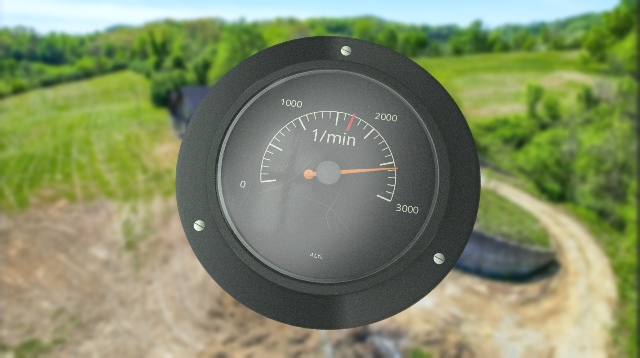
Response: 2600; rpm
